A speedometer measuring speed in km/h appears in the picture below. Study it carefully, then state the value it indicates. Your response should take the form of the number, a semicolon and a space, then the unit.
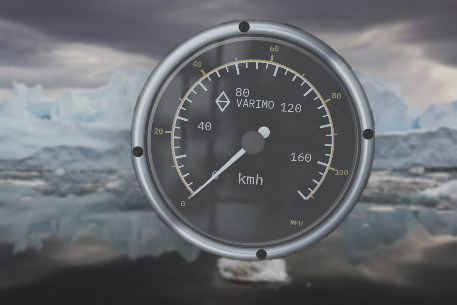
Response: 0; km/h
